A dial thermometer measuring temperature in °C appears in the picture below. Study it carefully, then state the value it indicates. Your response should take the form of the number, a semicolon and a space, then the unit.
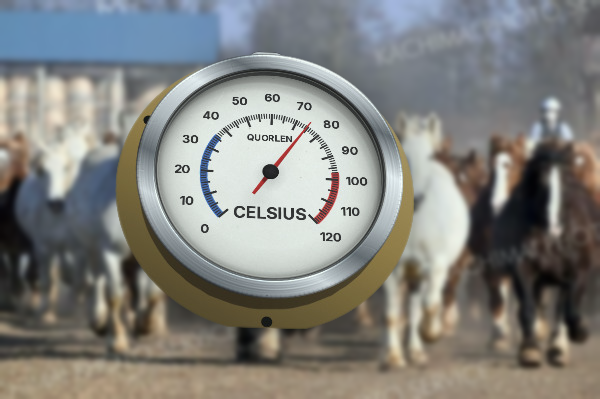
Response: 75; °C
